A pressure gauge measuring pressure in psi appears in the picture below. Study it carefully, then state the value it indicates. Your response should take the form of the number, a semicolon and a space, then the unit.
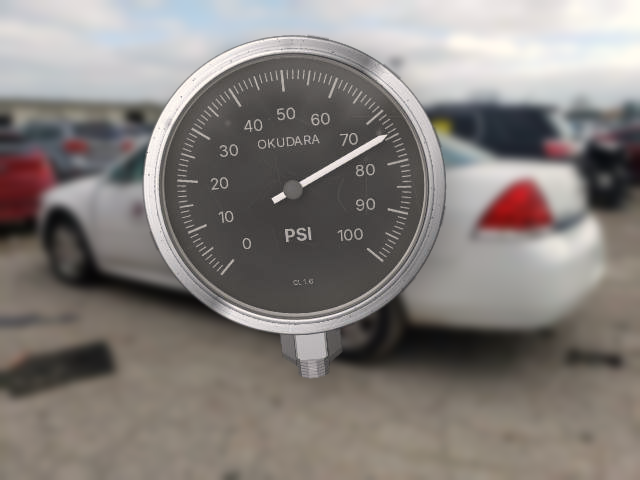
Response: 74; psi
